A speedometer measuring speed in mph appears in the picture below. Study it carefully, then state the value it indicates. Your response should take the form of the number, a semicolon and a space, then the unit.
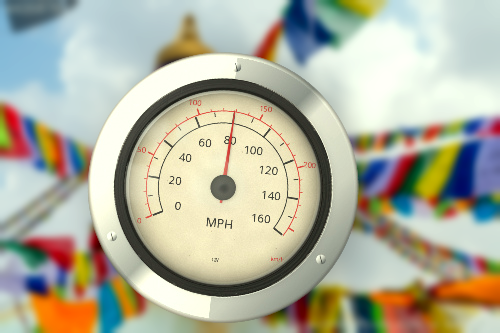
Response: 80; mph
